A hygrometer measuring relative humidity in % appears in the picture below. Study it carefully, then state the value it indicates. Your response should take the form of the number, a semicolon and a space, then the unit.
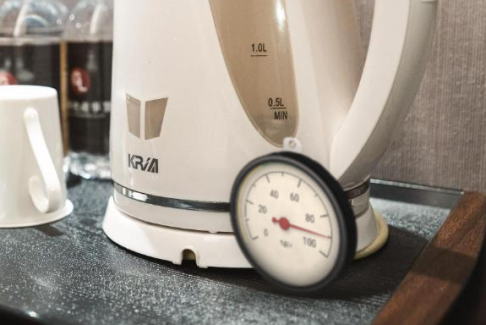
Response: 90; %
